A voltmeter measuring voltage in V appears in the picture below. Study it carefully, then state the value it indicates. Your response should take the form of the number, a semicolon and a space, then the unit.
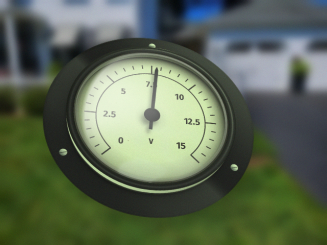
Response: 7.75; V
